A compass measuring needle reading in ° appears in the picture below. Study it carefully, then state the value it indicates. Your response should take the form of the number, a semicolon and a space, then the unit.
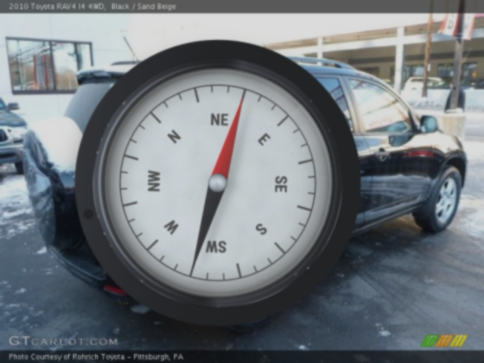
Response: 60; °
